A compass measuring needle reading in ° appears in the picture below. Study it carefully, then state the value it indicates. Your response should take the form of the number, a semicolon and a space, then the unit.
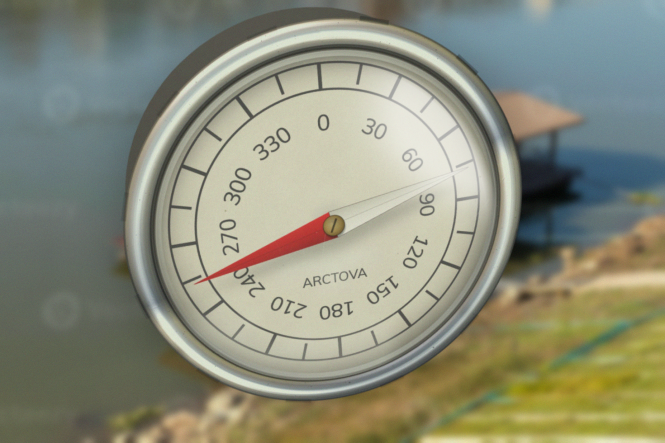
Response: 255; °
